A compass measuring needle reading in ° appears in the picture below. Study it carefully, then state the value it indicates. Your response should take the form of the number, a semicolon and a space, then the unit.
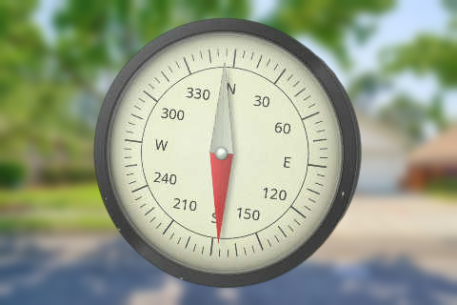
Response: 175; °
